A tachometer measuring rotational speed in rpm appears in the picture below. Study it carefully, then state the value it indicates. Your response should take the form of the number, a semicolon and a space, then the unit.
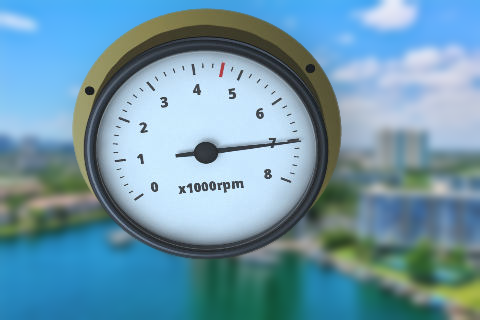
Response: 7000; rpm
